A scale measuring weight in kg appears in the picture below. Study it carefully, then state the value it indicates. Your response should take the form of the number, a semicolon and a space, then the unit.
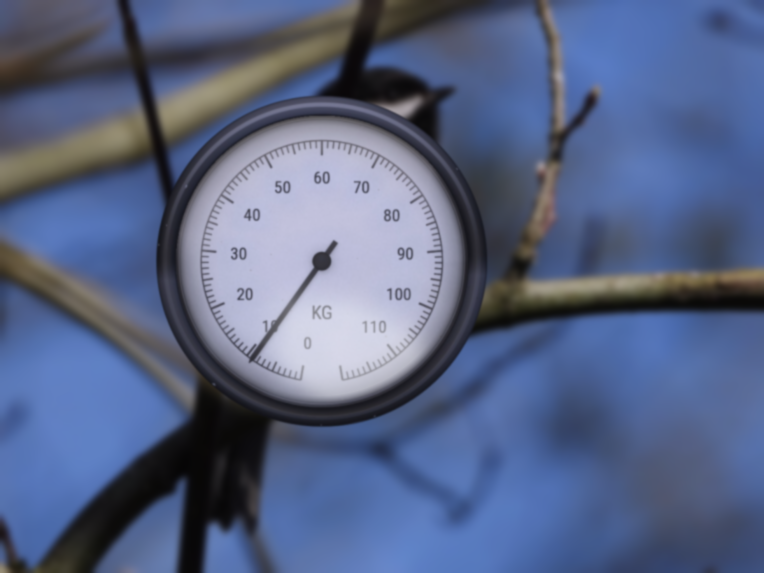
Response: 9; kg
